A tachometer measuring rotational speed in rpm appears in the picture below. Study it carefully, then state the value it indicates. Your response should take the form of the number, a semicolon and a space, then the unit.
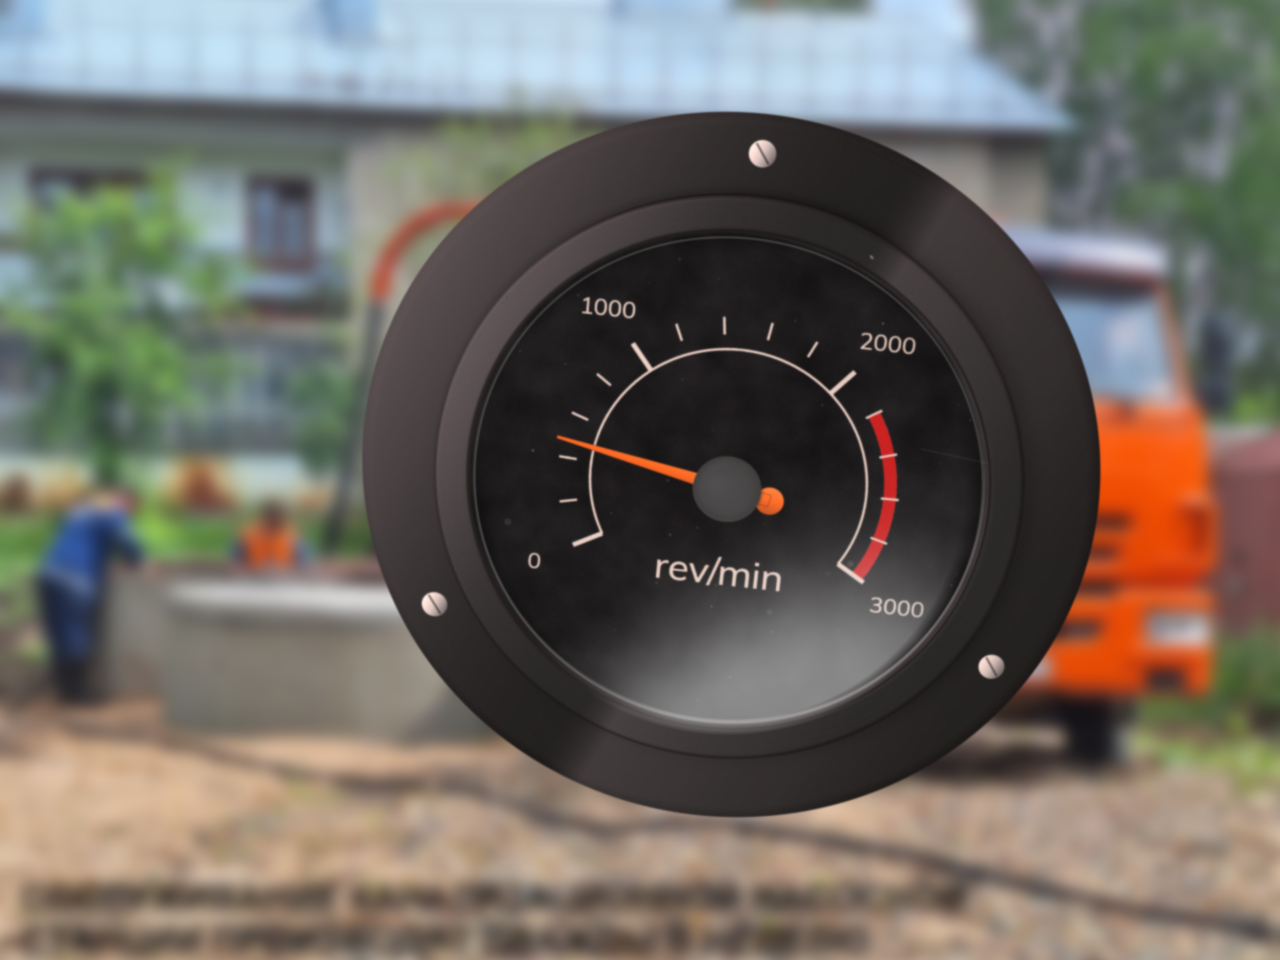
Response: 500; rpm
